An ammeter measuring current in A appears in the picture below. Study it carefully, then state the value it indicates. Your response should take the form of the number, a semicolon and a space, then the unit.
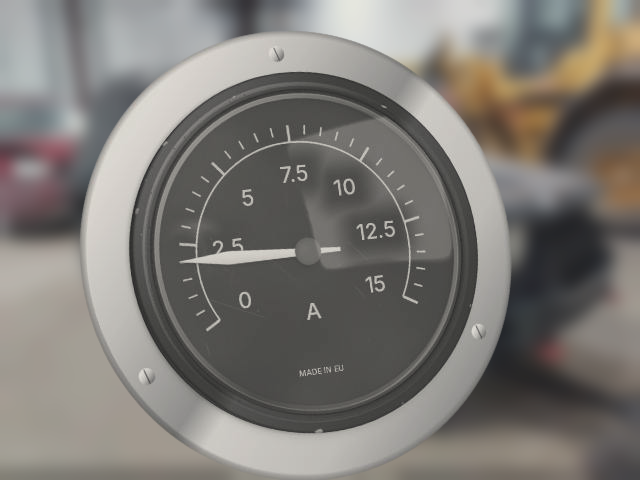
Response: 2; A
